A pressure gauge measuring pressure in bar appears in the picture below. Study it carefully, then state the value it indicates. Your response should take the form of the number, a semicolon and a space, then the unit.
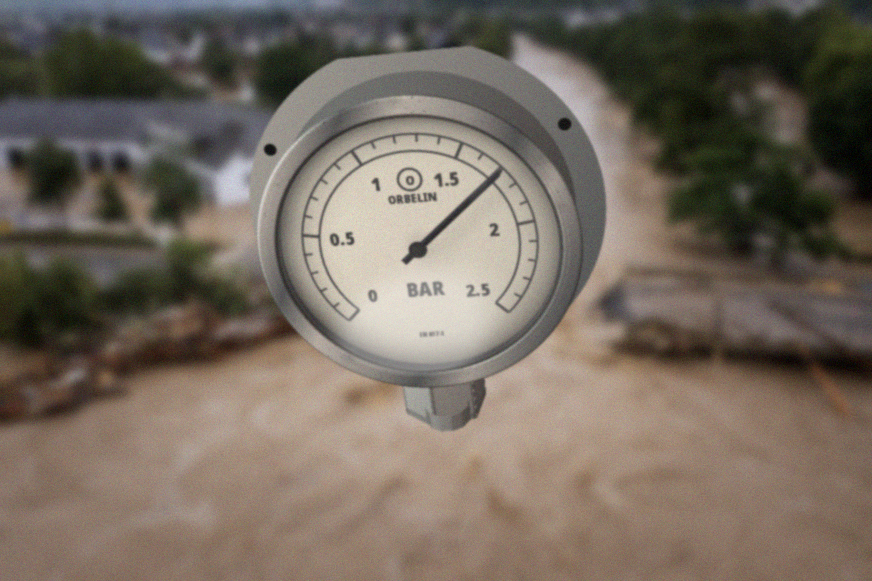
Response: 1.7; bar
